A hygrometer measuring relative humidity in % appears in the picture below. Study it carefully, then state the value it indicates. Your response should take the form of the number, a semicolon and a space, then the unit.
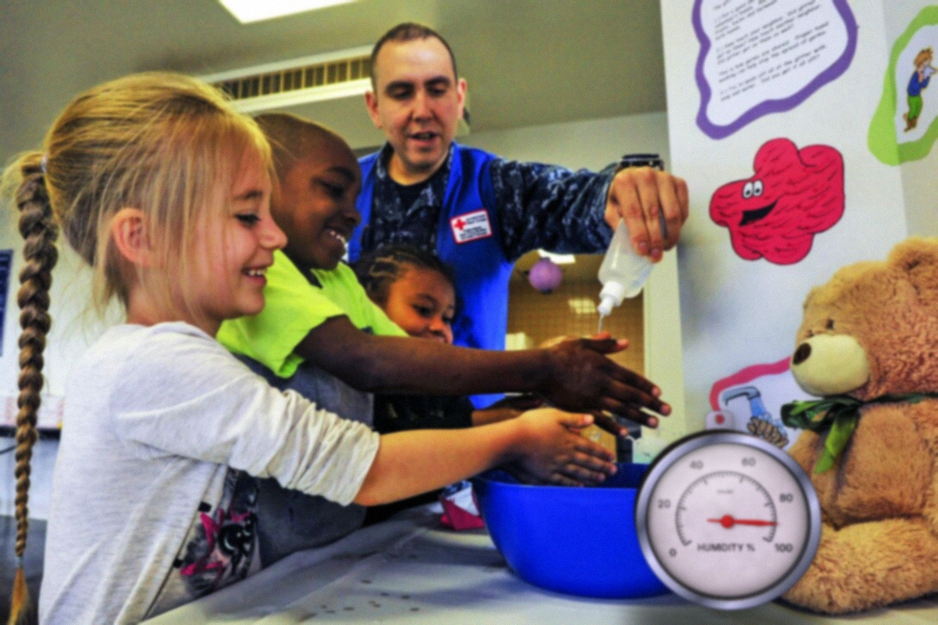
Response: 90; %
